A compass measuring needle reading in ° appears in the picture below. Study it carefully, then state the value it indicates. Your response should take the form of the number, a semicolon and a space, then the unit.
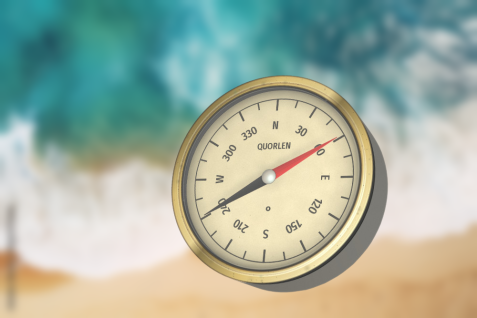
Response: 60; °
